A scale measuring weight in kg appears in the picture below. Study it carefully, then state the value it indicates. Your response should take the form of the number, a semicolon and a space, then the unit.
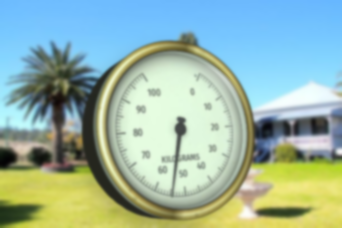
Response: 55; kg
